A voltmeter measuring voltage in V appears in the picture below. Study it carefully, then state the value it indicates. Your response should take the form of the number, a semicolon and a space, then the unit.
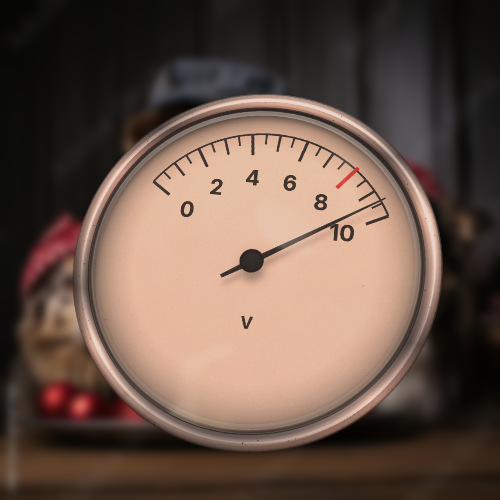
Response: 9.5; V
